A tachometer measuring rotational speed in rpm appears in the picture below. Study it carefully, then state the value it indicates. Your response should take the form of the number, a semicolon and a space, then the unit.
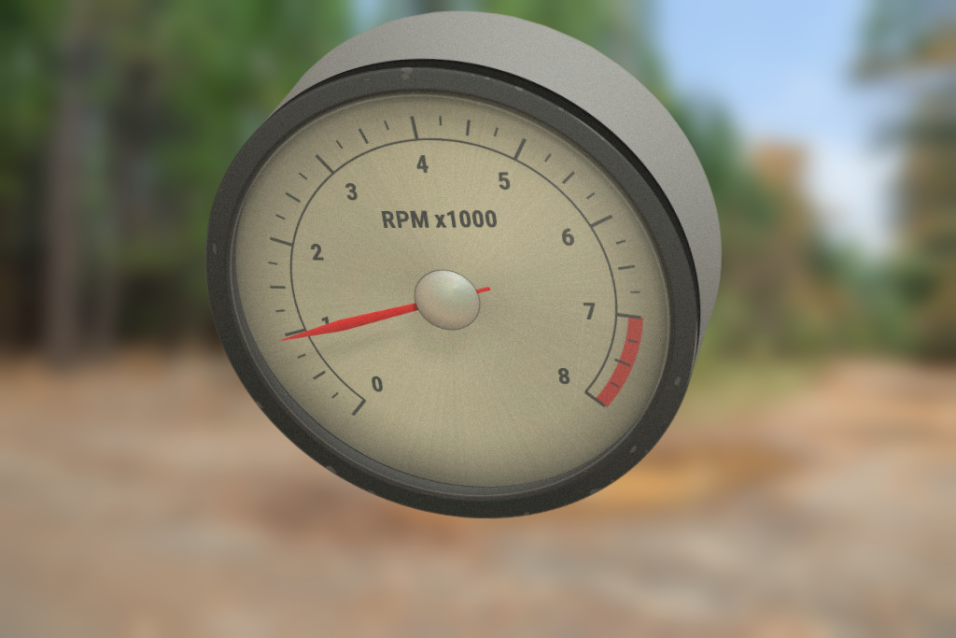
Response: 1000; rpm
